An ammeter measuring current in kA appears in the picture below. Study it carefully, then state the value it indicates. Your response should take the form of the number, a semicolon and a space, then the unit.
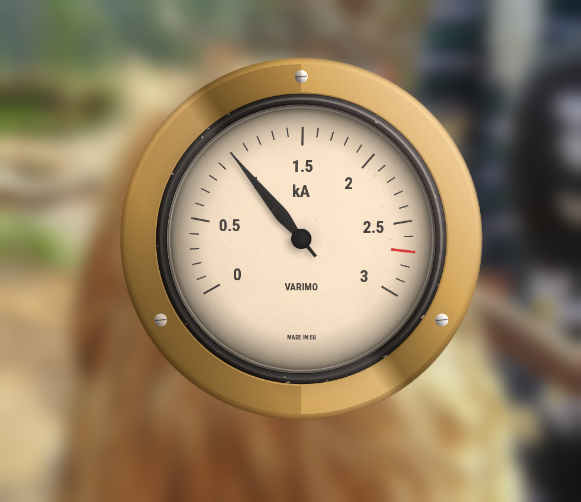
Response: 1; kA
